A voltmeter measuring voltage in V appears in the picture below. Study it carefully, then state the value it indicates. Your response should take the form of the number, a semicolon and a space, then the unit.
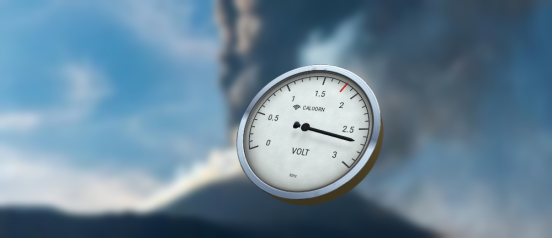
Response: 2.7; V
